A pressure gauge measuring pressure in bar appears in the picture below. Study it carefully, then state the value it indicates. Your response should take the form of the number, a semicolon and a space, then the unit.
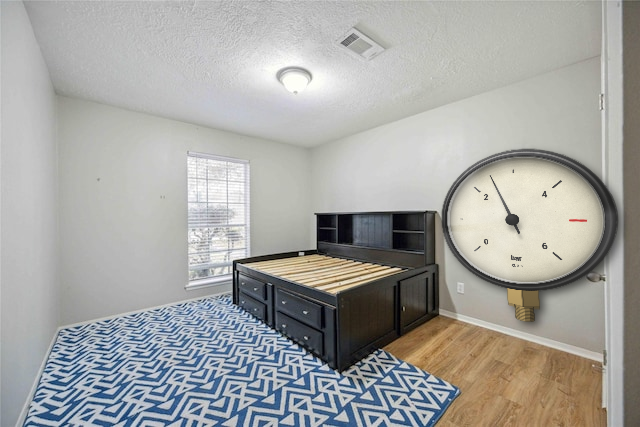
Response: 2.5; bar
